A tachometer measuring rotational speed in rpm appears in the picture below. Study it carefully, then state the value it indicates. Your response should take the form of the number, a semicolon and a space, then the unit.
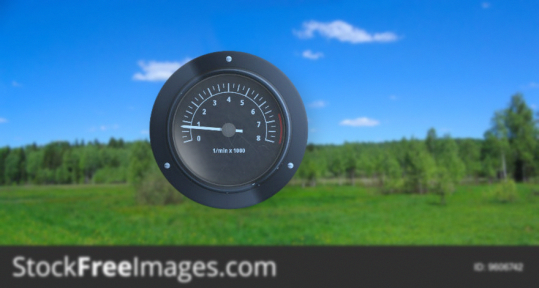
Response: 750; rpm
